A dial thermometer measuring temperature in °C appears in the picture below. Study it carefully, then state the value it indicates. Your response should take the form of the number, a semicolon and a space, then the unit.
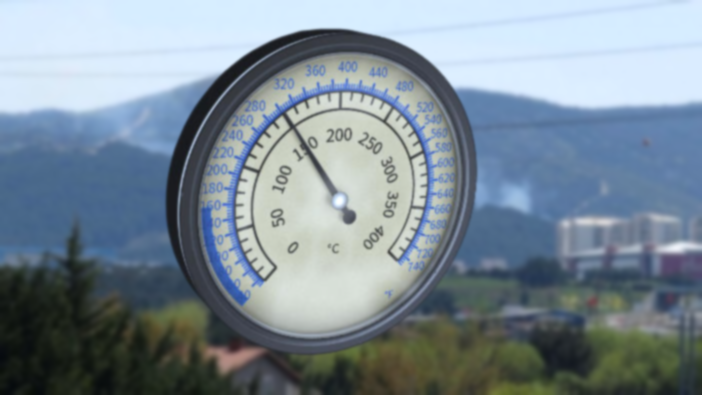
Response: 150; °C
